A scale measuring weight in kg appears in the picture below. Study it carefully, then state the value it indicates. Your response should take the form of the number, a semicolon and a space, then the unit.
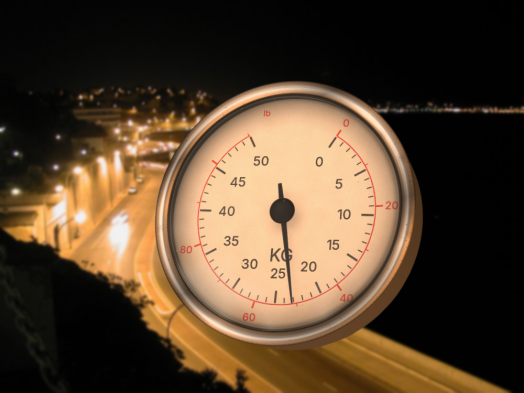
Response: 23; kg
